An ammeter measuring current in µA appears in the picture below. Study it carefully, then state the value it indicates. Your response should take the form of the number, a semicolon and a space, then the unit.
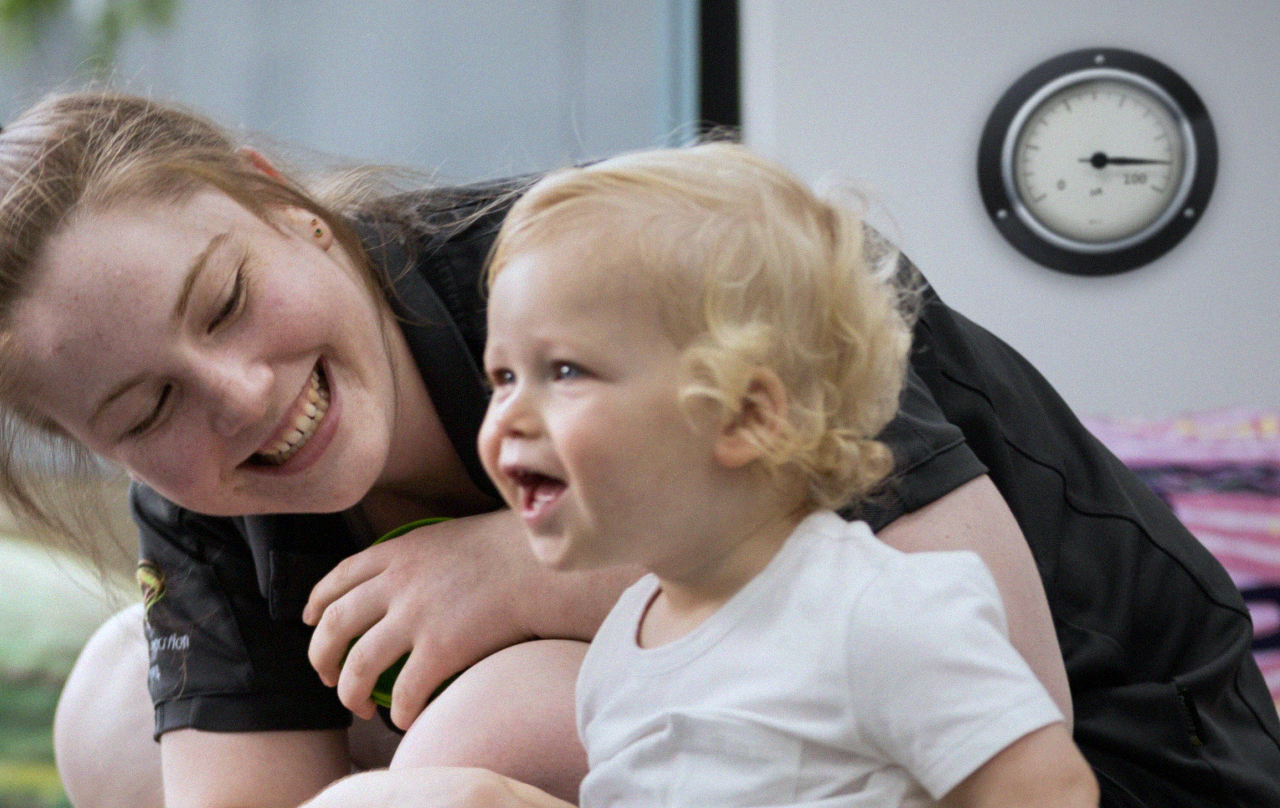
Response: 90; µA
